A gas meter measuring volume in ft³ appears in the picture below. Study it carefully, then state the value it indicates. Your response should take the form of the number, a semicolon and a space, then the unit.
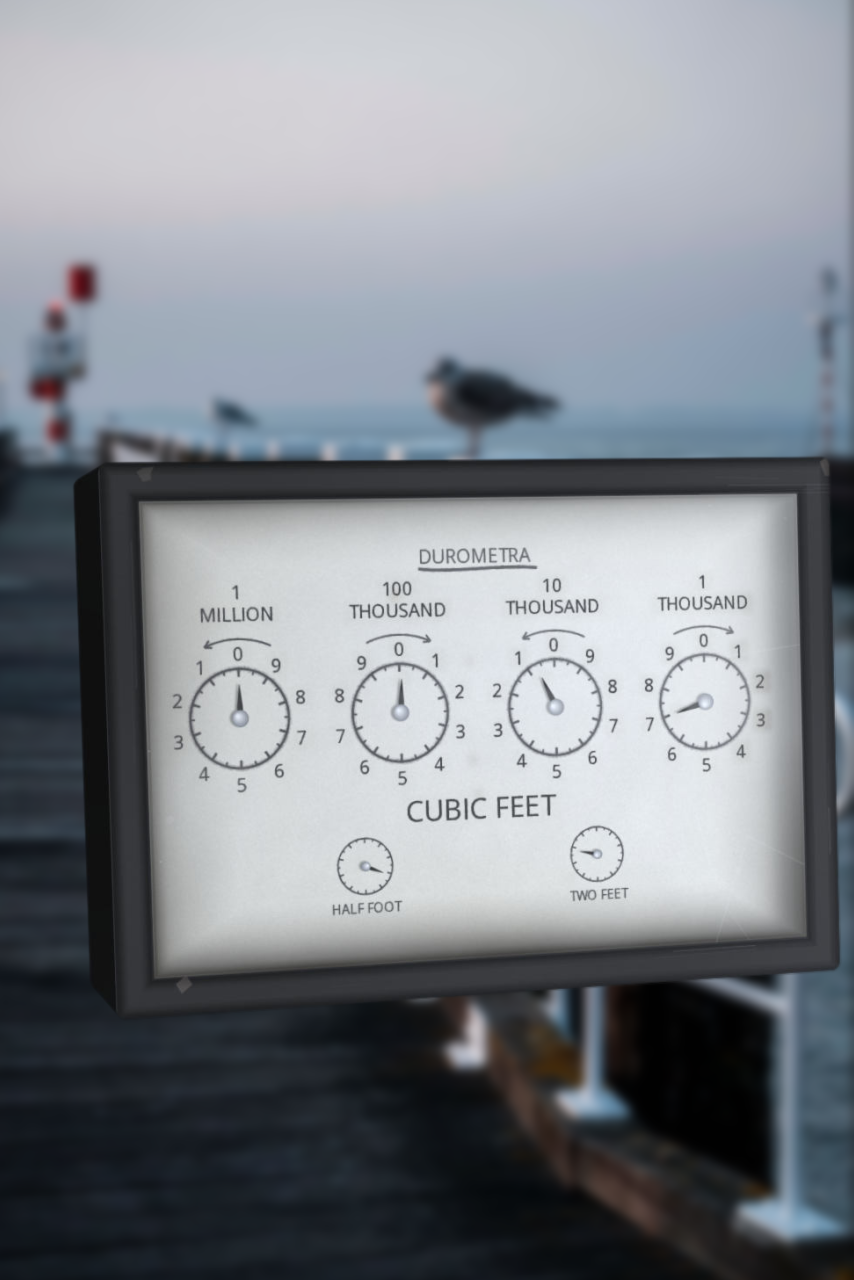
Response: 700; ft³
